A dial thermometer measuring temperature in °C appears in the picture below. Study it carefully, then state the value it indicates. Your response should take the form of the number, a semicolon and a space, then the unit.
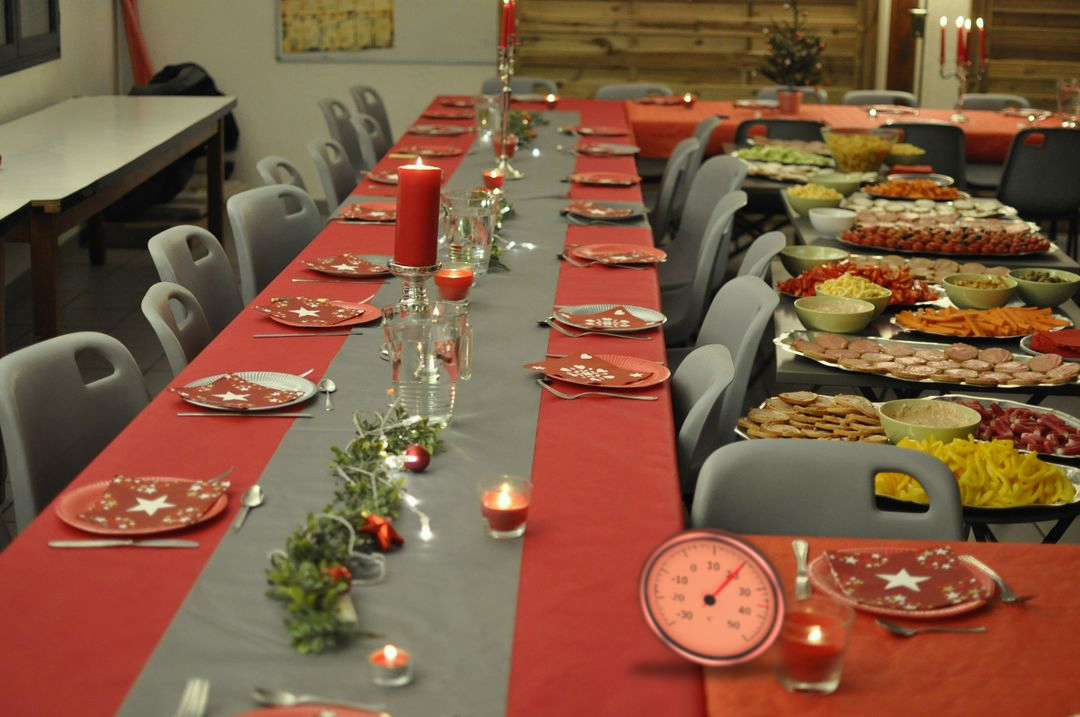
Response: 20; °C
